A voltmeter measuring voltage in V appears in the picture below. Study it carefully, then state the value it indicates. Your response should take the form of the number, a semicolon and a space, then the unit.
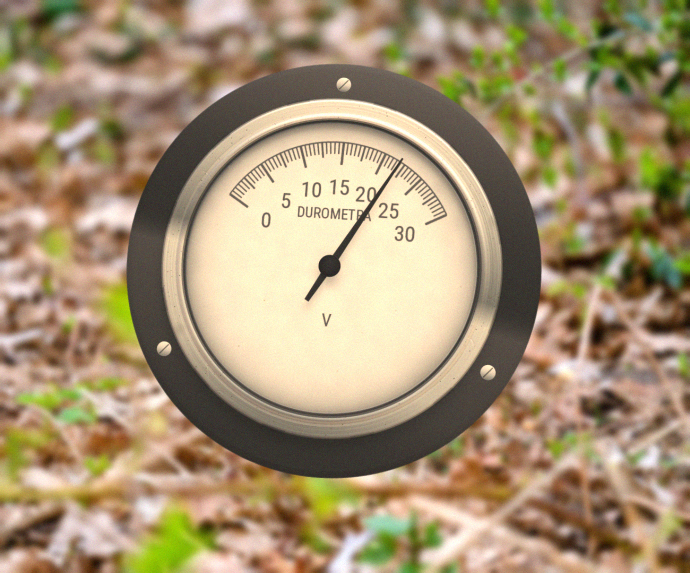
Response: 22; V
